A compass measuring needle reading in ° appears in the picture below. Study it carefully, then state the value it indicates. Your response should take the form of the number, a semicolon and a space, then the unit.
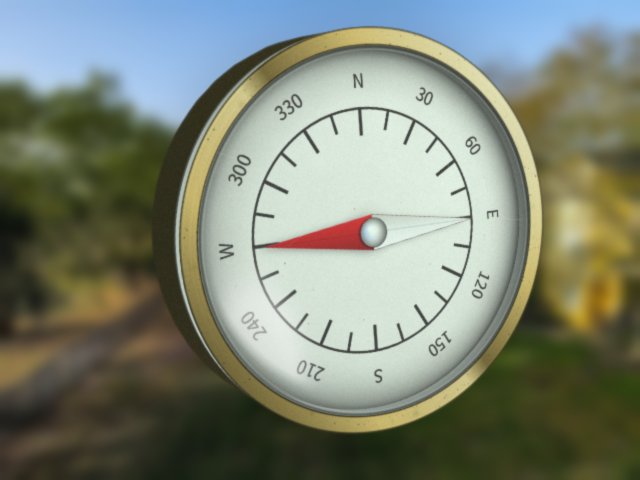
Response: 270; °
